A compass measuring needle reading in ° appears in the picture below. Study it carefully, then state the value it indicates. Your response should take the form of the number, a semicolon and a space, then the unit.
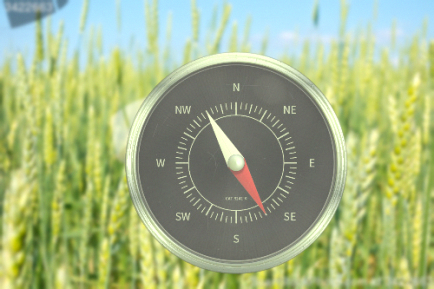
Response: 150; °
